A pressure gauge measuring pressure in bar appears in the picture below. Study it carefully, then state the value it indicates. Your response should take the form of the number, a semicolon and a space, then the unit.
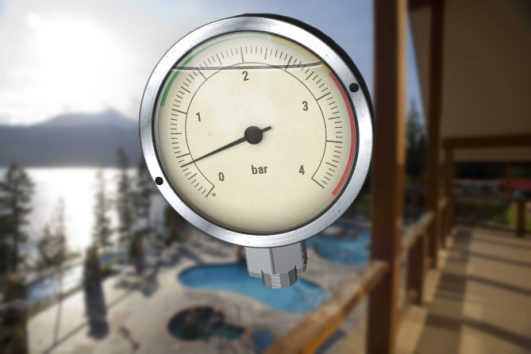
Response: 0.4; bar
